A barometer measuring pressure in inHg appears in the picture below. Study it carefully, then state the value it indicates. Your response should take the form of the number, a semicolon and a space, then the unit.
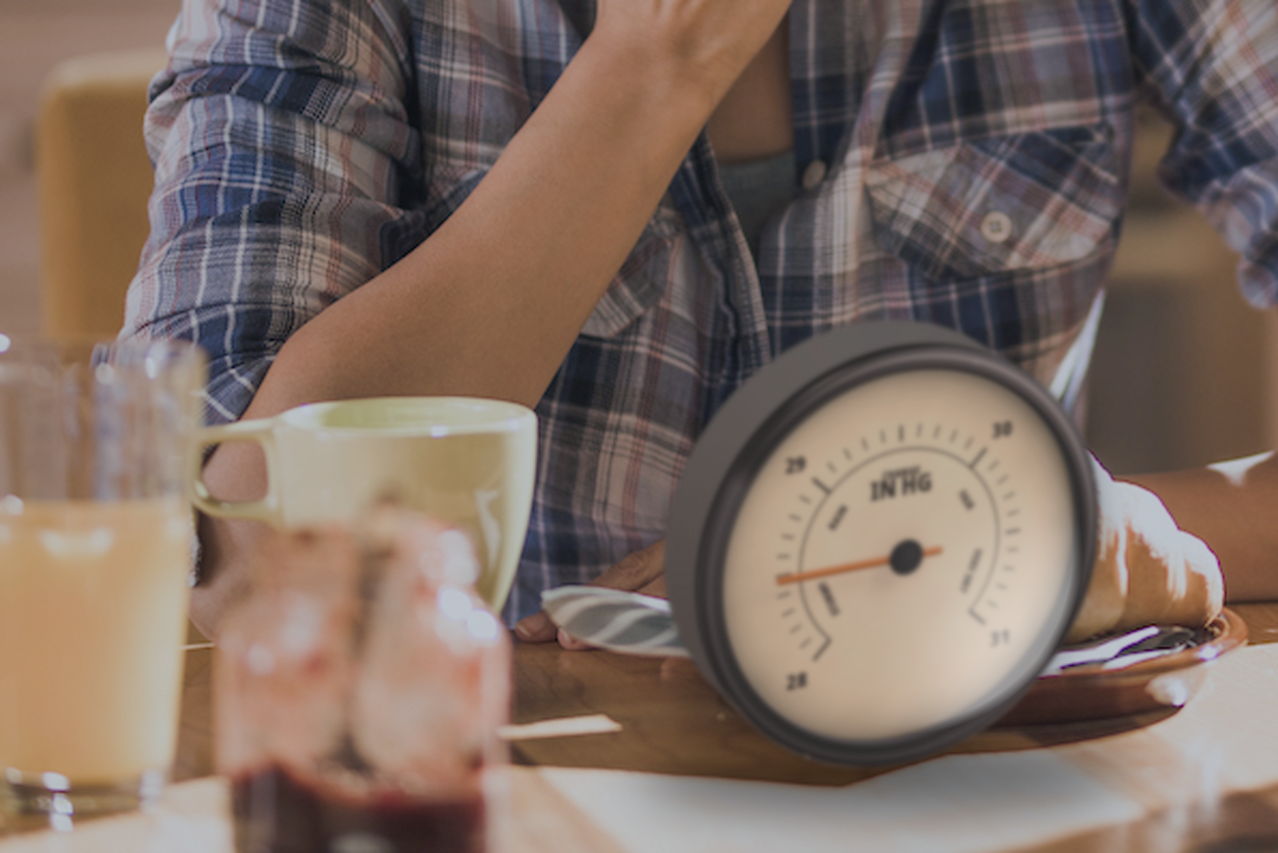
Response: 28.5; inHg
